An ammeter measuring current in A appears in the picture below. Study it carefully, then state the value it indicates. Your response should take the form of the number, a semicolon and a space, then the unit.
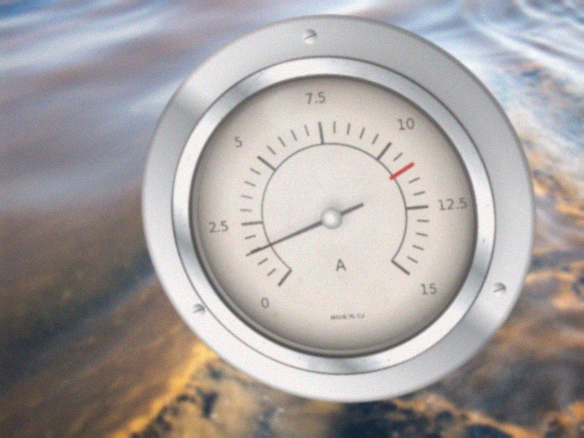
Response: 1.5; A
